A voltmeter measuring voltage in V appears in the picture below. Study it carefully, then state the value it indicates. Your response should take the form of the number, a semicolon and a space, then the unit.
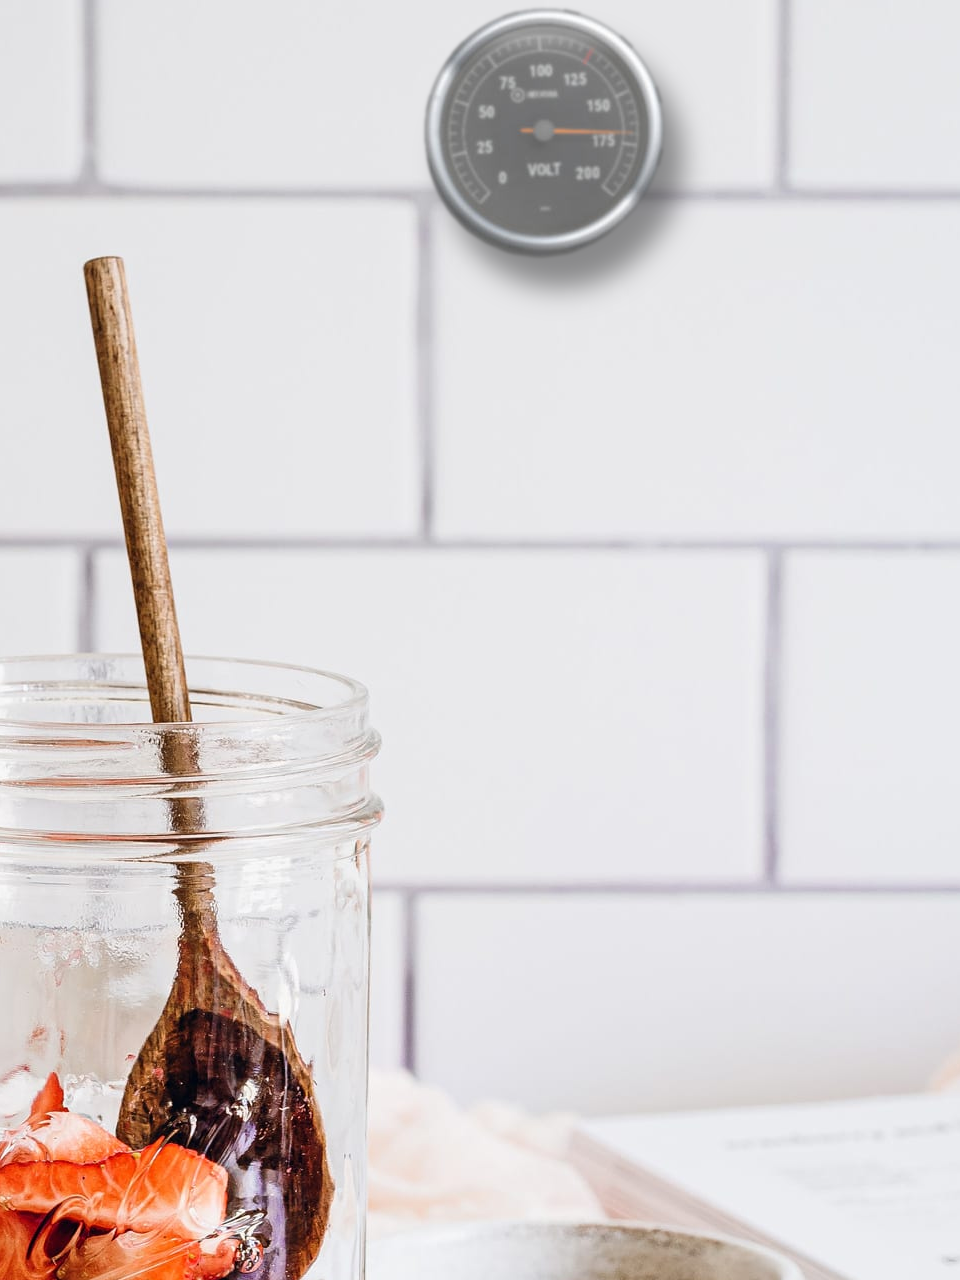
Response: 170; V
